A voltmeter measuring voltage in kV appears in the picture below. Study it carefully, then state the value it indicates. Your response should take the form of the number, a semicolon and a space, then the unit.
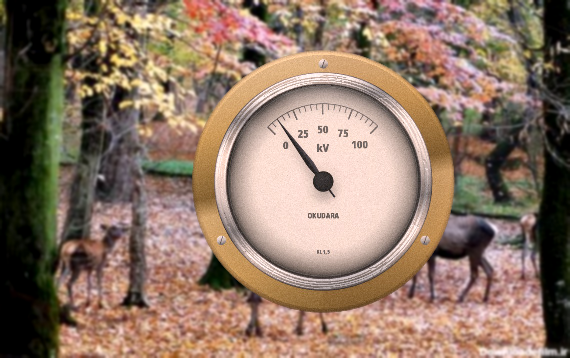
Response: 10; kV
